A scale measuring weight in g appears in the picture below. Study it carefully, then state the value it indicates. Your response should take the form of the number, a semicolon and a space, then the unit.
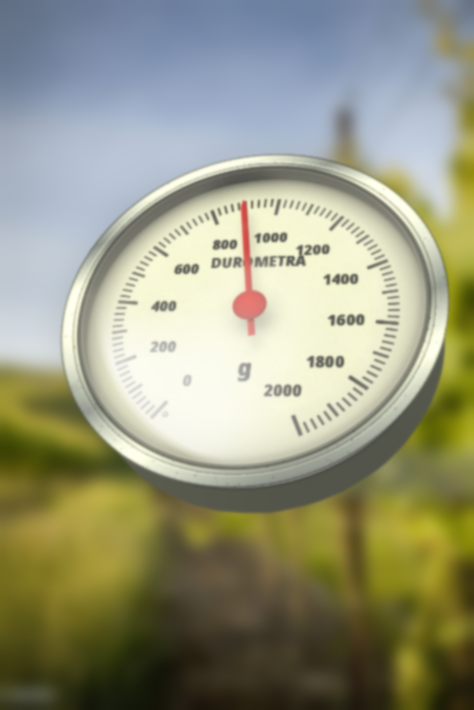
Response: 900; g
